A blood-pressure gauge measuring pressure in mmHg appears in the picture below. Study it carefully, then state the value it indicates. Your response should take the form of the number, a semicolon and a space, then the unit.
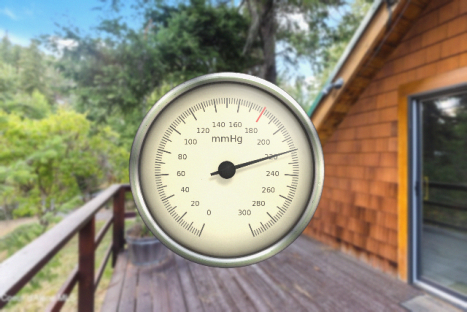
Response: 220; mmHg
